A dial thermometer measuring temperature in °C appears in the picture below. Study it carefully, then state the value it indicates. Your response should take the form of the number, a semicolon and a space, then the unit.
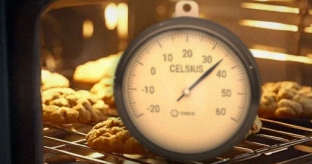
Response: 35; °C
